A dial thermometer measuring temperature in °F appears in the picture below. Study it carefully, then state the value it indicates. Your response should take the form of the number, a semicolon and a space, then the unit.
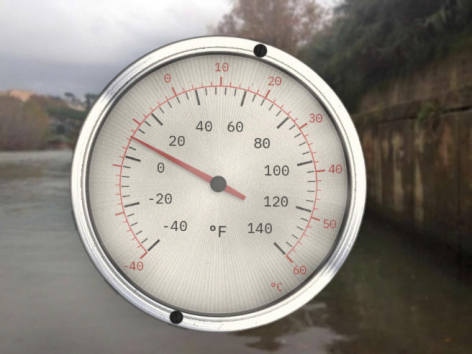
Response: 8; °F
